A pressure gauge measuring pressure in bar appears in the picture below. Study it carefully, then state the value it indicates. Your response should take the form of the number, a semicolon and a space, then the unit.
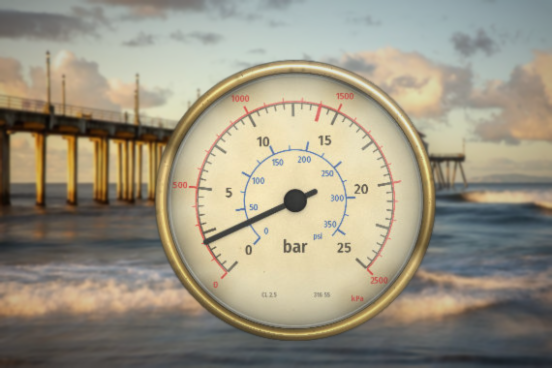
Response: 2; bar
